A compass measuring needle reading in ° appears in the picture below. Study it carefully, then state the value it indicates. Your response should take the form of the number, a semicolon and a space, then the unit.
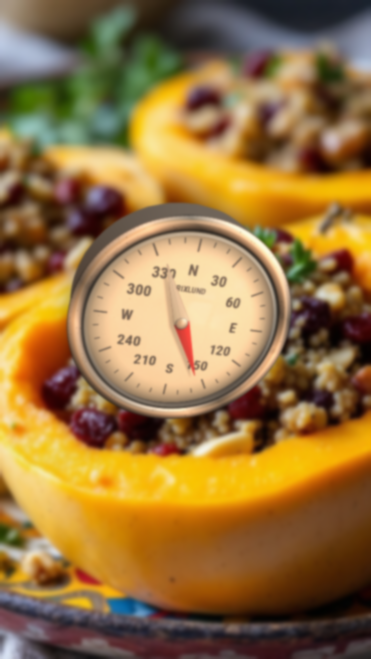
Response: 155; °
